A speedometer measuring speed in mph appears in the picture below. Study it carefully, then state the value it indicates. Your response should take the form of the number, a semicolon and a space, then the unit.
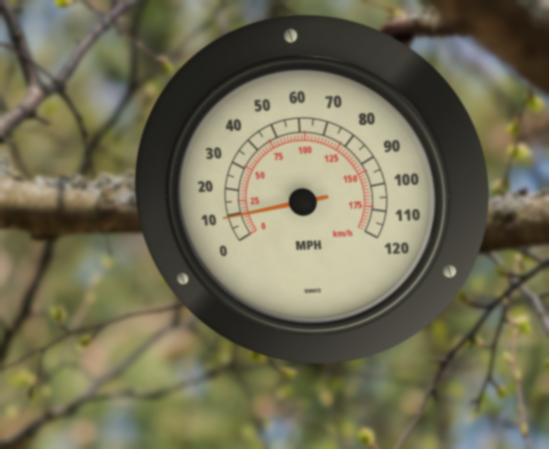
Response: 10; mph
